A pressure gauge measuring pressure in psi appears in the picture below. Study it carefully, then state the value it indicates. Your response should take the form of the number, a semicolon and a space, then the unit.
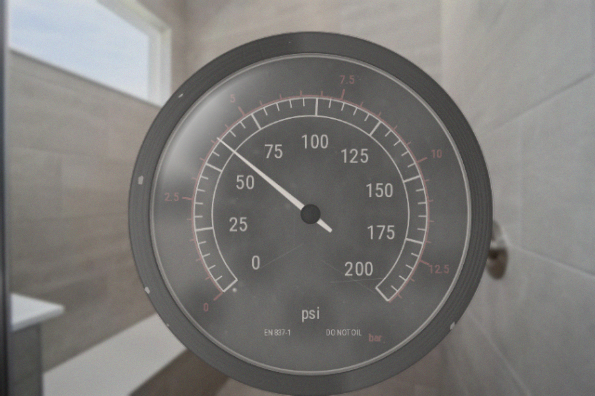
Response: 60; psi
